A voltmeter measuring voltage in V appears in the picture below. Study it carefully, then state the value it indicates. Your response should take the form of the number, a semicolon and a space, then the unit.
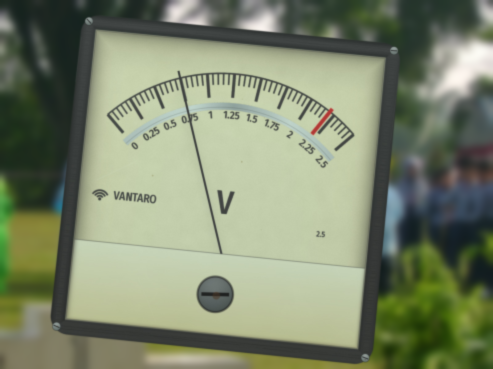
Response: 0.75; V
